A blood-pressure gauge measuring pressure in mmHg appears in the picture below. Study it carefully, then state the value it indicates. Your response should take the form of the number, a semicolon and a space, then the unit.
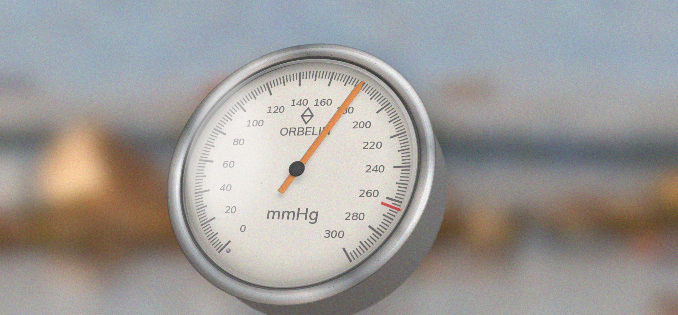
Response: 180; mmHg
